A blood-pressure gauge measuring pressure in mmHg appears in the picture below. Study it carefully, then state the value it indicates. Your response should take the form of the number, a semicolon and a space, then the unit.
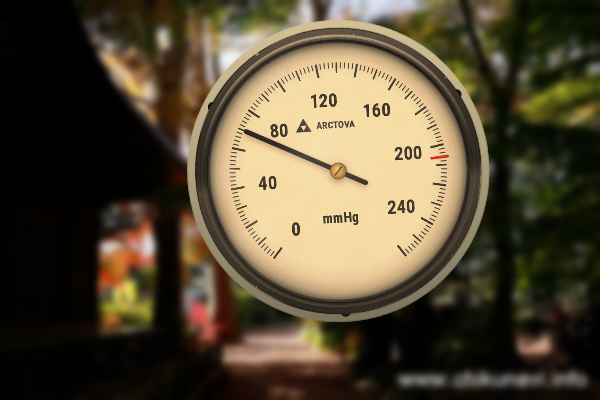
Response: 70; mmHg
